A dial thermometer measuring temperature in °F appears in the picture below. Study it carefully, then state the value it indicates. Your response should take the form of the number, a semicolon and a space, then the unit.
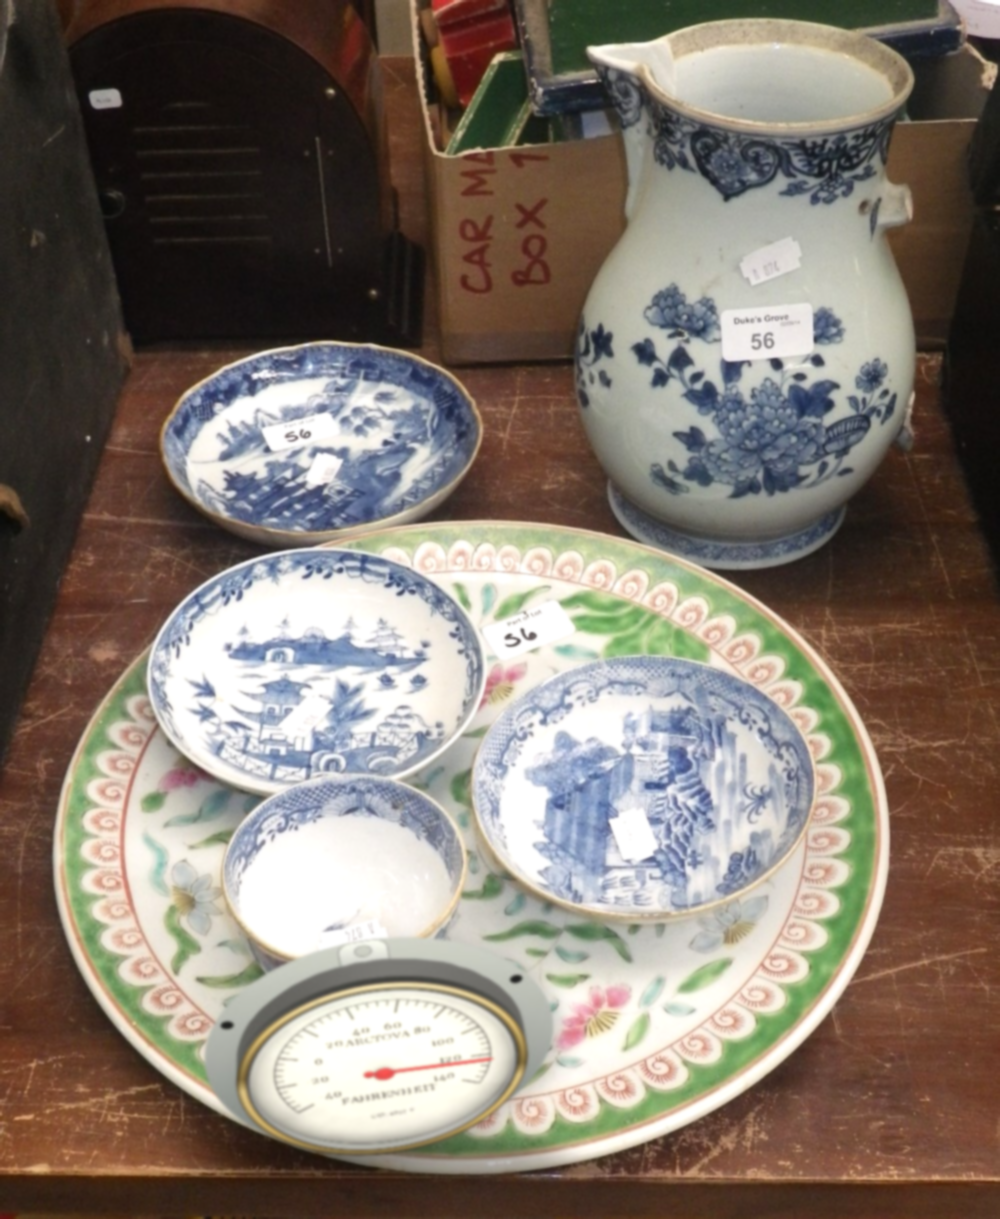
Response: 120; °F
